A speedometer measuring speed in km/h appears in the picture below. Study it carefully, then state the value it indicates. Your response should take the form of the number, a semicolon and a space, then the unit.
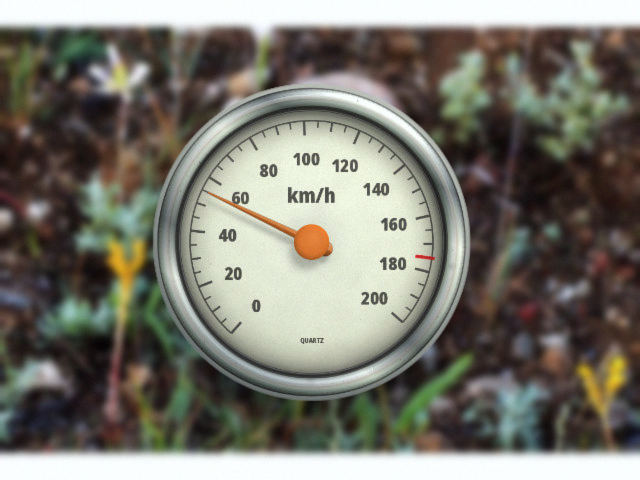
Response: 55; km/h
